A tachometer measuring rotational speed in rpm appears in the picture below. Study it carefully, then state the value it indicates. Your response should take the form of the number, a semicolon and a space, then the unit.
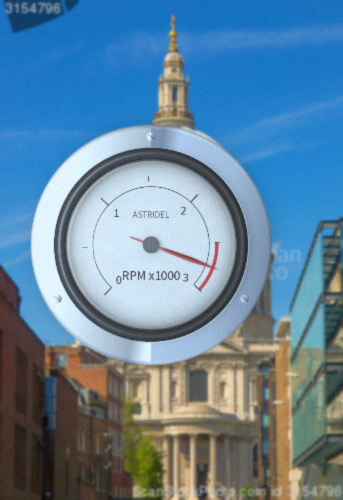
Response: 2750; rpm
